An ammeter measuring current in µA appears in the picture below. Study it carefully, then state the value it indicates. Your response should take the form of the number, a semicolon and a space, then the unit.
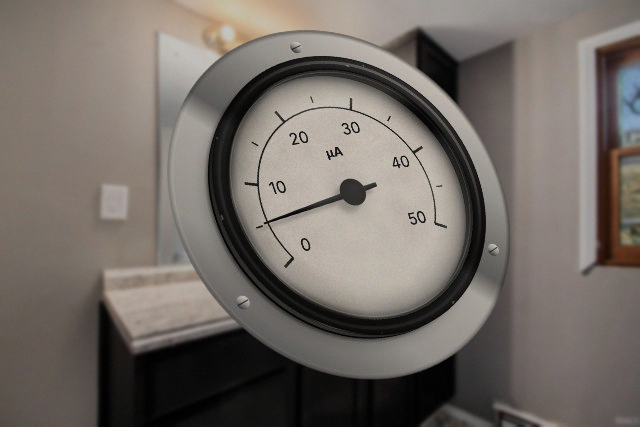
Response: 5; µA
